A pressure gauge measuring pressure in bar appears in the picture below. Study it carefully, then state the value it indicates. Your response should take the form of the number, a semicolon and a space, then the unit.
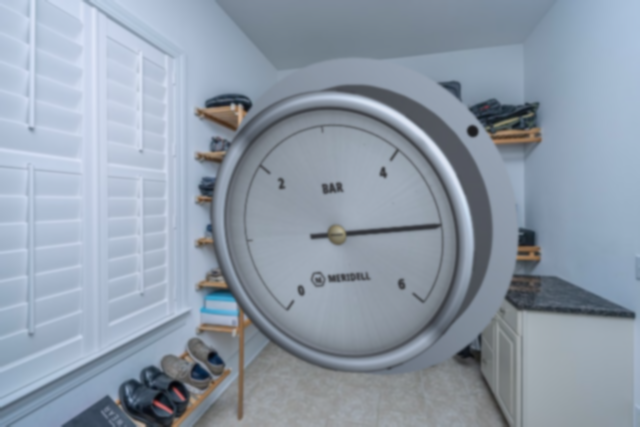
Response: 5; bar
